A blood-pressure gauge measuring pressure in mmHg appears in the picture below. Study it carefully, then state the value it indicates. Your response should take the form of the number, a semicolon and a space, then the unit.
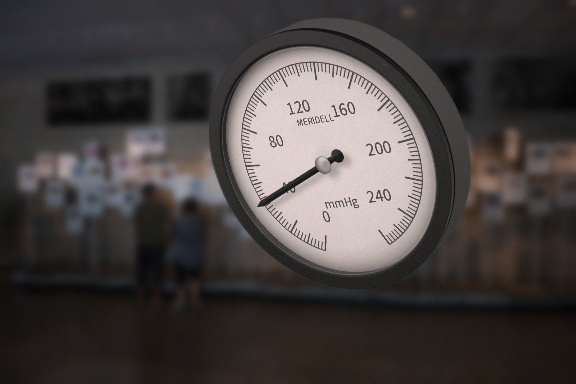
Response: 40; mmHg
